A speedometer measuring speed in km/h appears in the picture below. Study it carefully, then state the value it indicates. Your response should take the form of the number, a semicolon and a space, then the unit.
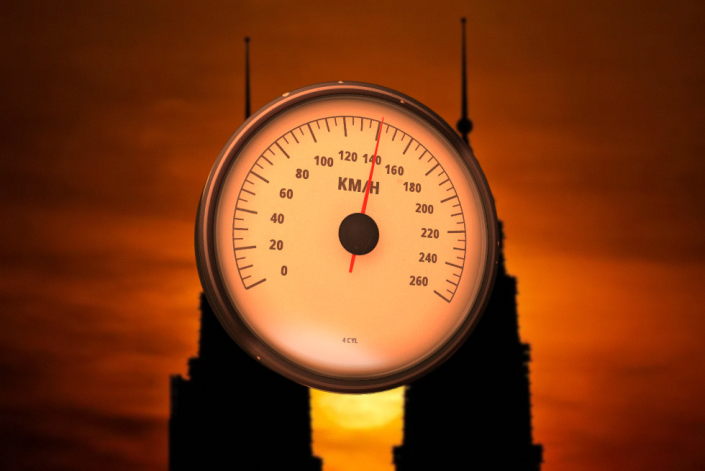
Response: 140; km/h
